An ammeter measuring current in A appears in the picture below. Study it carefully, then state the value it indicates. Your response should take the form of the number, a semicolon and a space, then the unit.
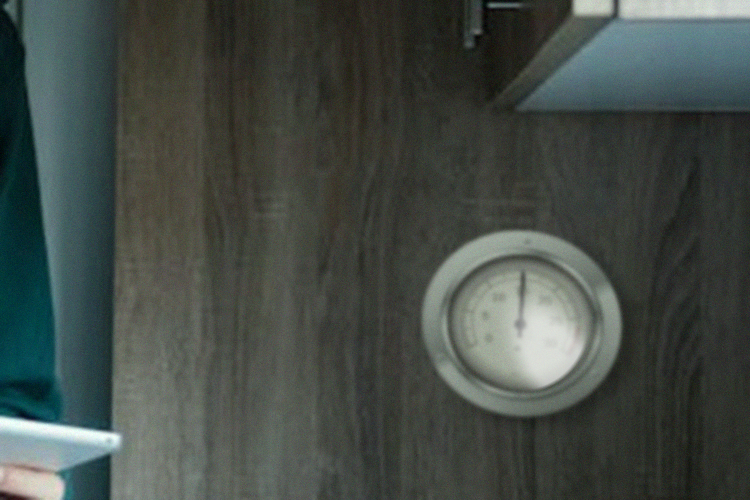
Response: 15; A
